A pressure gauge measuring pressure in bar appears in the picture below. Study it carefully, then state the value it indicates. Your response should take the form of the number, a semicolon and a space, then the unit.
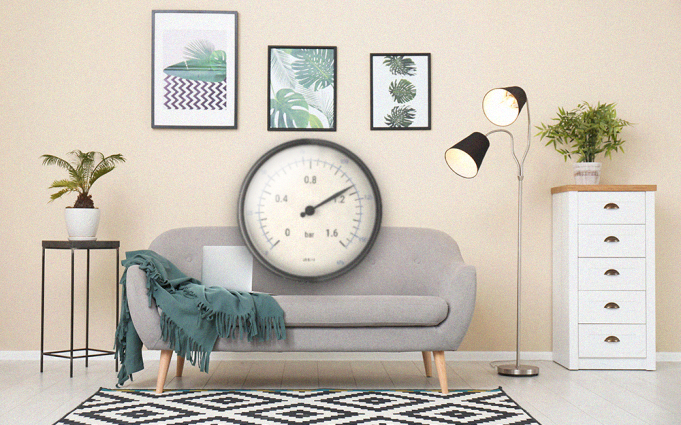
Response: 1.15; bar
